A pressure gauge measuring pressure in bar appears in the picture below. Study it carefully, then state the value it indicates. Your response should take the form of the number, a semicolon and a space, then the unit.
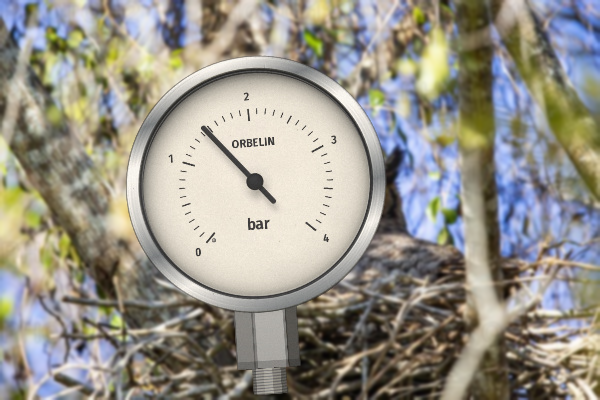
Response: 1.45; bar
